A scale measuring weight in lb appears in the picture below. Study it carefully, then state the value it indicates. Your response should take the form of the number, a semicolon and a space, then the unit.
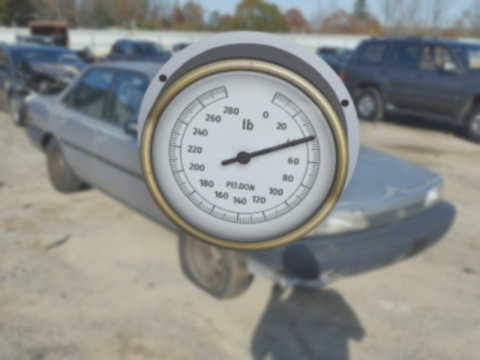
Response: 40; lb
